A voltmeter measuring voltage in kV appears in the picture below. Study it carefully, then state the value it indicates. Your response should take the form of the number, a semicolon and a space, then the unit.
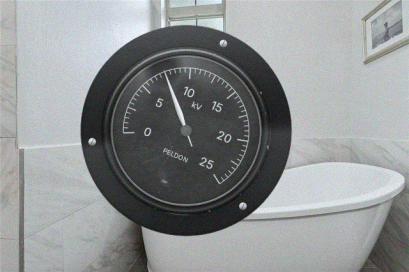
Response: 7.5; kV
